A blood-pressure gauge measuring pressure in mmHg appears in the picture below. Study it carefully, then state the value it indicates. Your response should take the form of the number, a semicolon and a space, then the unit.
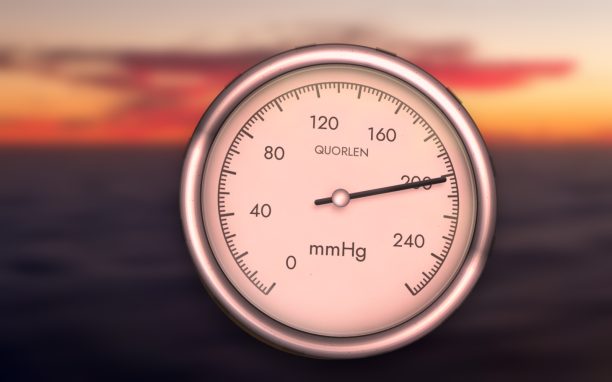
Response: 202; mmHg
